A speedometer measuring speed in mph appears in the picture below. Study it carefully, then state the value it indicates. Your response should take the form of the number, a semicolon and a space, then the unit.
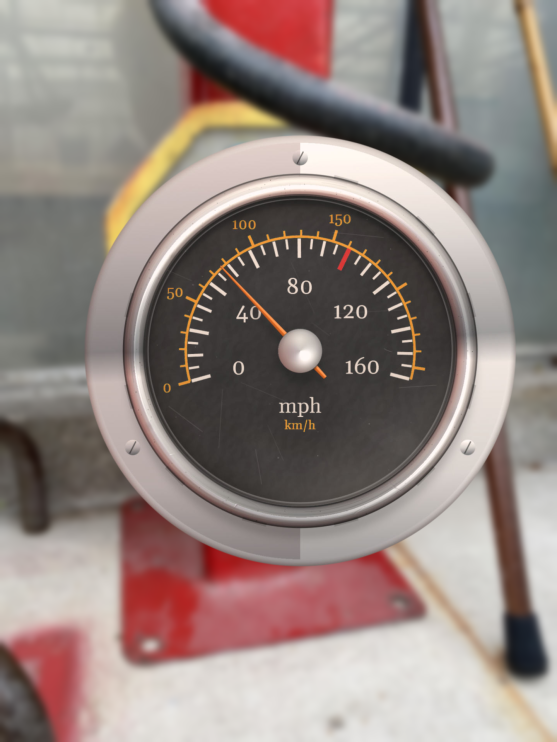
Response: 47.5; mph
